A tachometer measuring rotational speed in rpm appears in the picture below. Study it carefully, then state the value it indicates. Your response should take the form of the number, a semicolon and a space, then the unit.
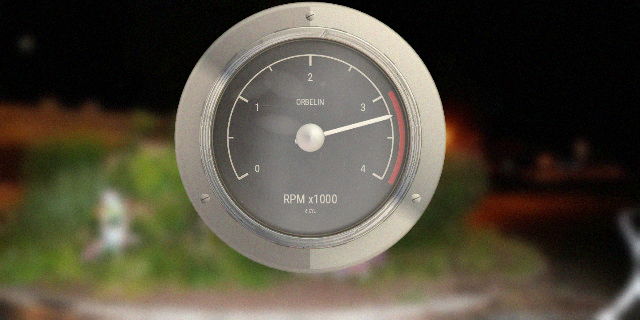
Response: 3250; rpm
